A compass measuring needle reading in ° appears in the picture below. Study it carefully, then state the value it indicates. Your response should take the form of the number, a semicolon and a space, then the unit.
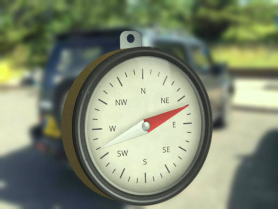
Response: 70; °
